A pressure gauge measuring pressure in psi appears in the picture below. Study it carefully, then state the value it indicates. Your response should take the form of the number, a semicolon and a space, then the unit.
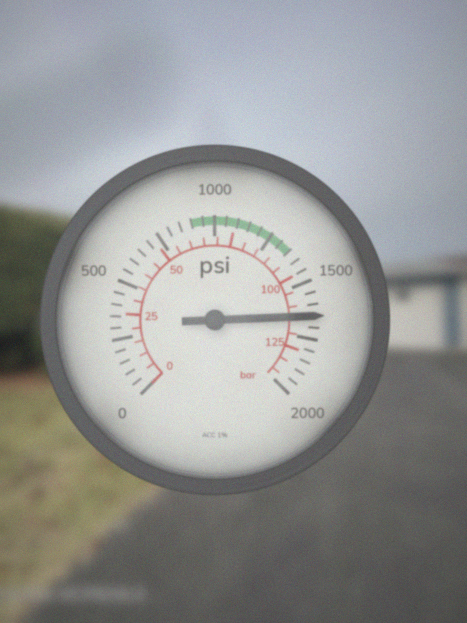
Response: 1650; psi
